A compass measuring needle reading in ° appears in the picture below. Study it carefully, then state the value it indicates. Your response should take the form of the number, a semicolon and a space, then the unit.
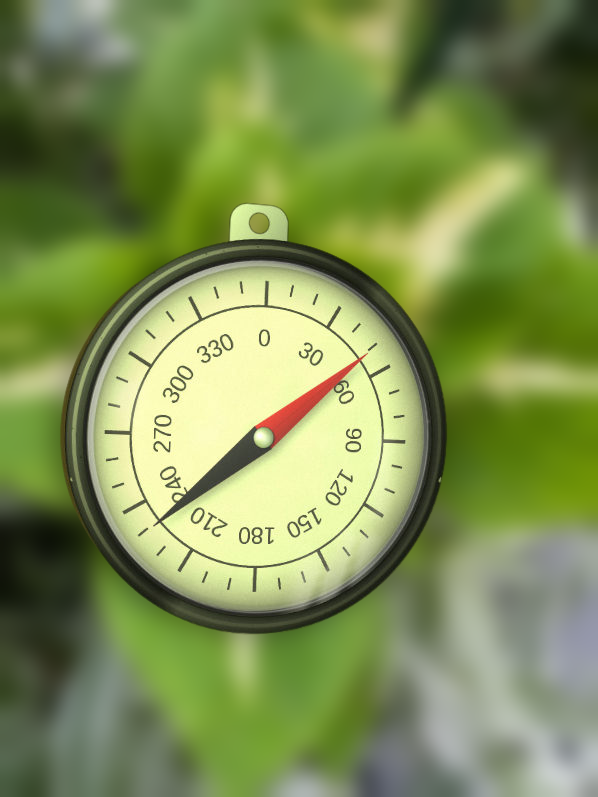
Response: 50; °
